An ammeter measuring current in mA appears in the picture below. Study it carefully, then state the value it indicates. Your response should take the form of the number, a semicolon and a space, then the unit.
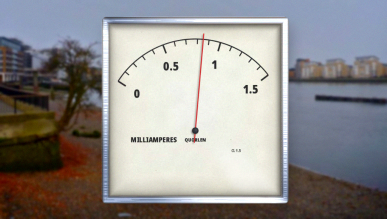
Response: 0.85; mA
